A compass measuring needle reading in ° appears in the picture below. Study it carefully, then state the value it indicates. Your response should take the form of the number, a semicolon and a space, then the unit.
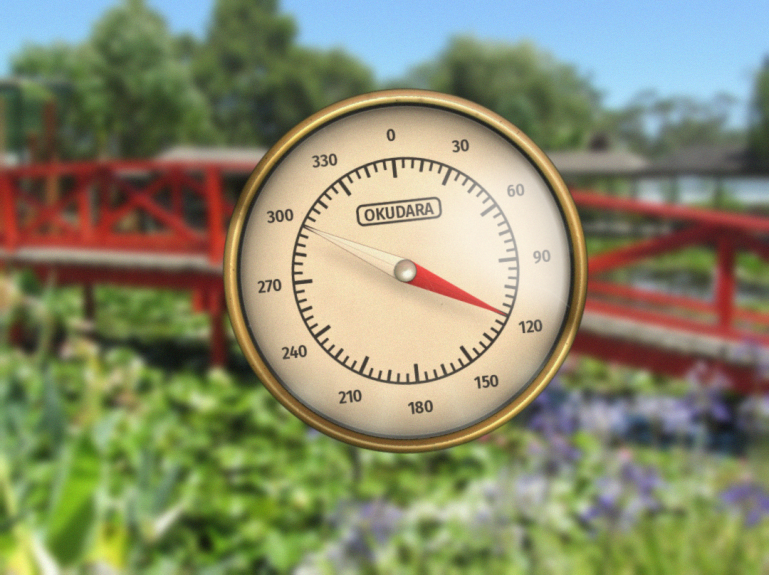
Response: 120; °
